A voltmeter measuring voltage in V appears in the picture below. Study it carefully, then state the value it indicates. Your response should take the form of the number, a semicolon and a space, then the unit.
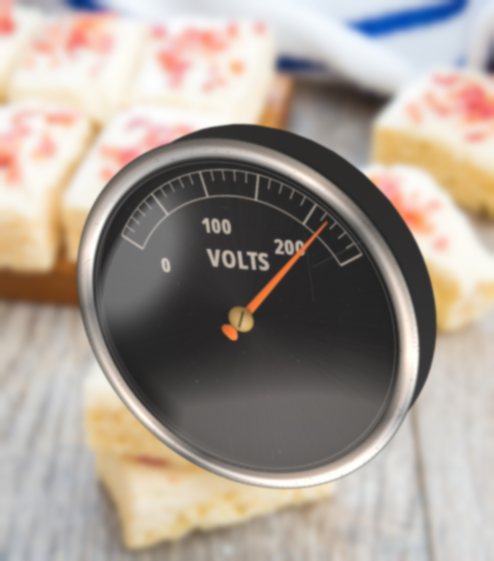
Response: 215; V
